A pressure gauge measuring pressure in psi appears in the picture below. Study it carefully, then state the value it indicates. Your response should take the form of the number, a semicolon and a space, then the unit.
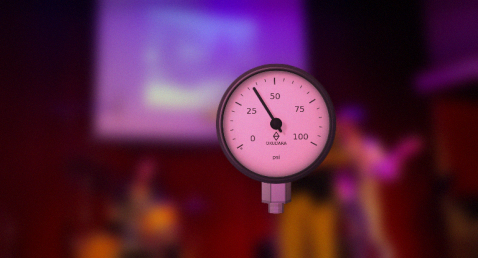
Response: 37.5; psi
